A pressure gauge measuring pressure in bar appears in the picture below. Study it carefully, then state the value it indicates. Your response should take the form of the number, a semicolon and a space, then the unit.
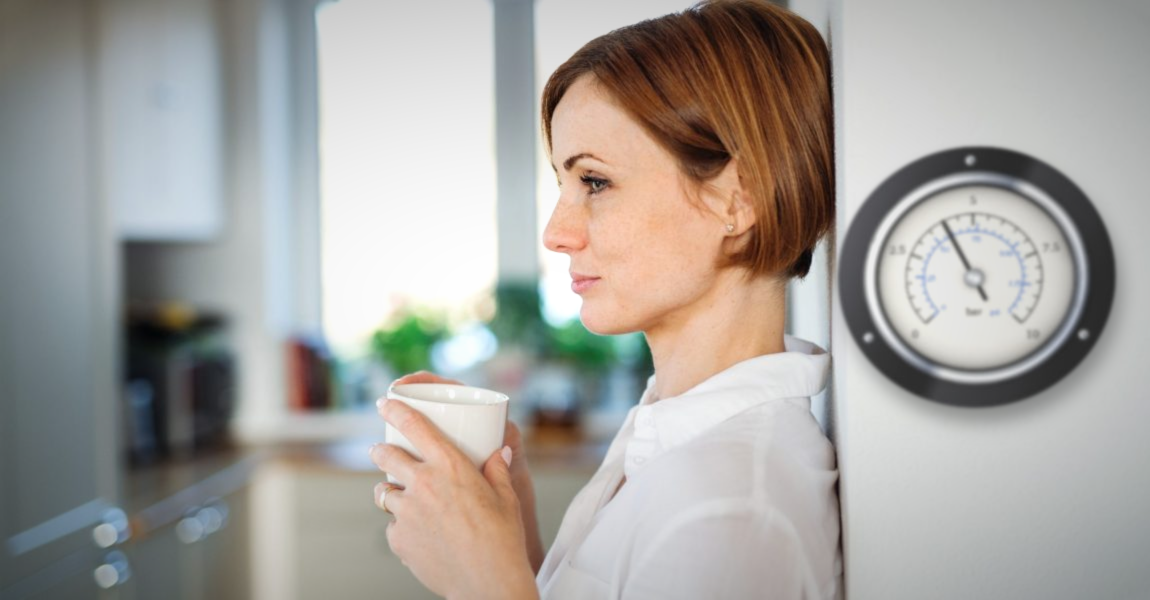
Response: 4; bar
